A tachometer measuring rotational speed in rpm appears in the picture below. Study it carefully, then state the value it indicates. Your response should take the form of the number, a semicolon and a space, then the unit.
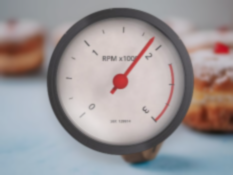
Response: 1875; rpm
